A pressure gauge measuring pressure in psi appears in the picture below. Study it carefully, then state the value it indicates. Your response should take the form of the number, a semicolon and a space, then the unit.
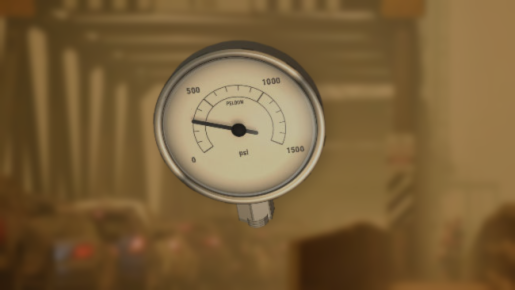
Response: 300; psi
